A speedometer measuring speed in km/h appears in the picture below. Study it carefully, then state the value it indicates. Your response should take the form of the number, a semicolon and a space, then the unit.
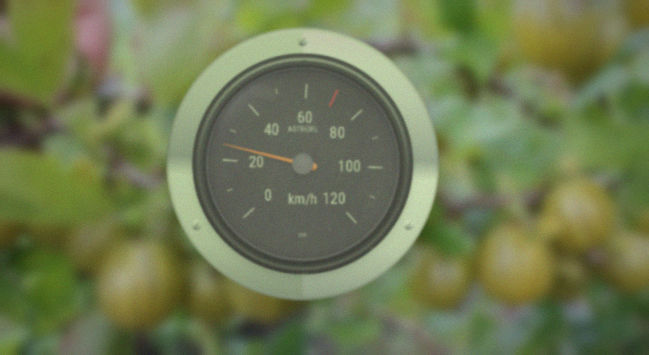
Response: 25; km/h
